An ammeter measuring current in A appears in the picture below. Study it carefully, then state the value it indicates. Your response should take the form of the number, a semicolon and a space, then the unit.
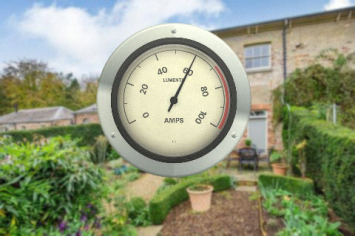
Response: 60; A
